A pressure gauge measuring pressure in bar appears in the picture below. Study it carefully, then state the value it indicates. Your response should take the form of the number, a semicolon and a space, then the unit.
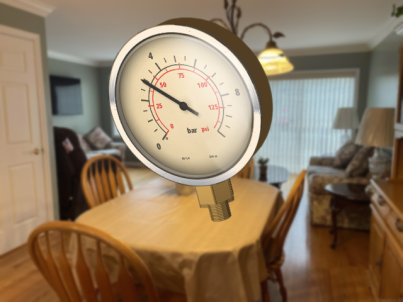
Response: 3; bar
